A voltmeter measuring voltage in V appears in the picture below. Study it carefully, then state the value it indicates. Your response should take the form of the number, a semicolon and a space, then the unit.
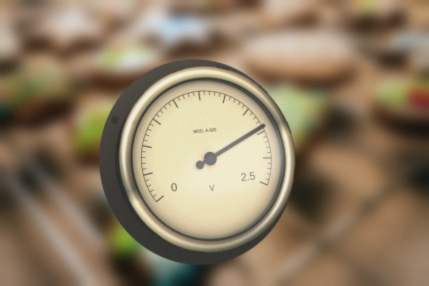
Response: 1.95; V
